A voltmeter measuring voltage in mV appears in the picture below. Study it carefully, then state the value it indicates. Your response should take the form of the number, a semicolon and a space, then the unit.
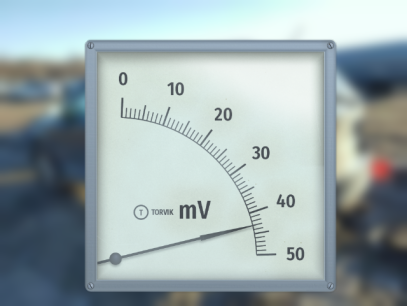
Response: 43; mV
